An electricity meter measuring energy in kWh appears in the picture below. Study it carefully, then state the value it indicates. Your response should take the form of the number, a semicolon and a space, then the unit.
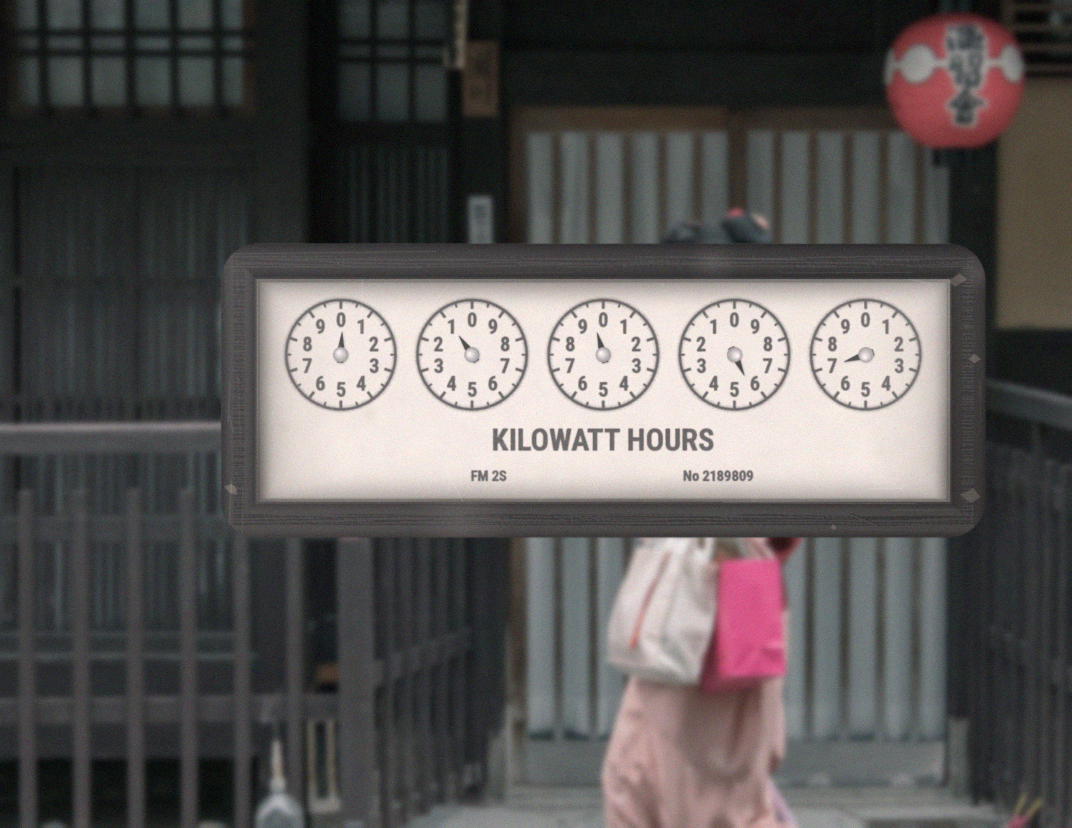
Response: 957; kWh
